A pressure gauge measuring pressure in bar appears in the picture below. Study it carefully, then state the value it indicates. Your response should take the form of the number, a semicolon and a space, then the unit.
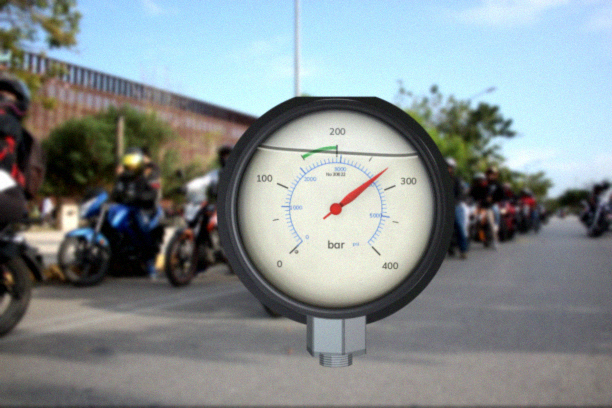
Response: 275; bar
